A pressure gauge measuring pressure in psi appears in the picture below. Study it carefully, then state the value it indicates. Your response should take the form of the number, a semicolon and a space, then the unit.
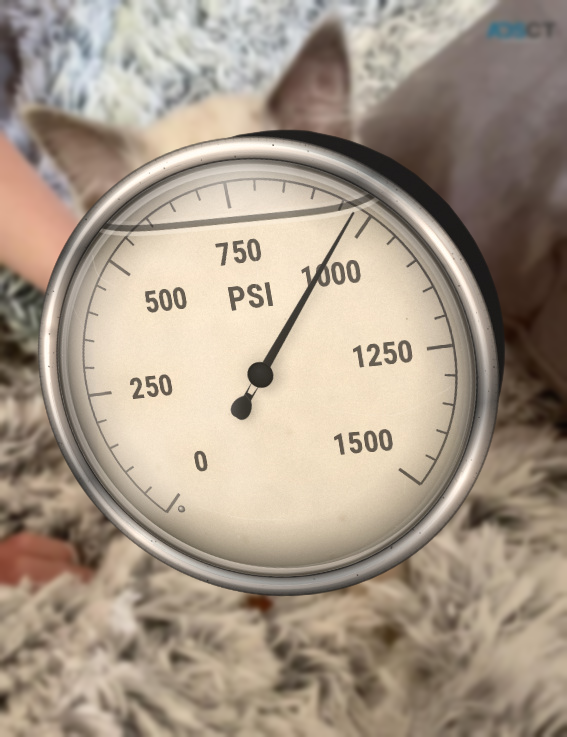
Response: 975; psi
